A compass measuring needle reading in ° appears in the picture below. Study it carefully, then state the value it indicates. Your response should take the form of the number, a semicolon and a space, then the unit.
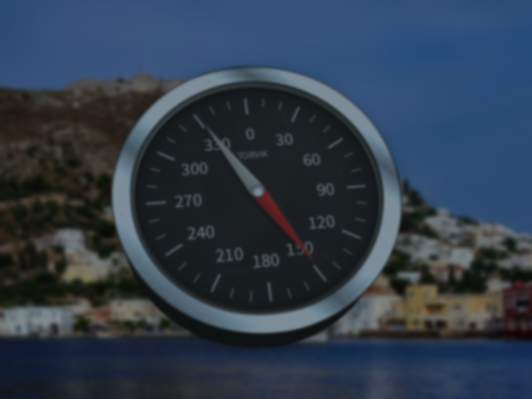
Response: 150; °
